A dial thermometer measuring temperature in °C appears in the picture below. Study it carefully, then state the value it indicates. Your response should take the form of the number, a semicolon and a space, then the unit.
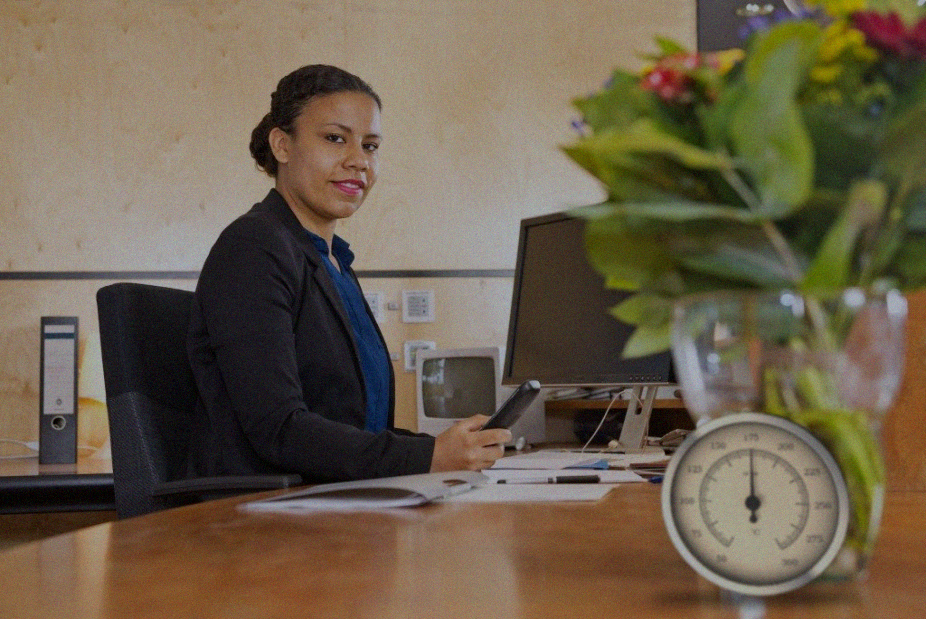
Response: 175; °C
